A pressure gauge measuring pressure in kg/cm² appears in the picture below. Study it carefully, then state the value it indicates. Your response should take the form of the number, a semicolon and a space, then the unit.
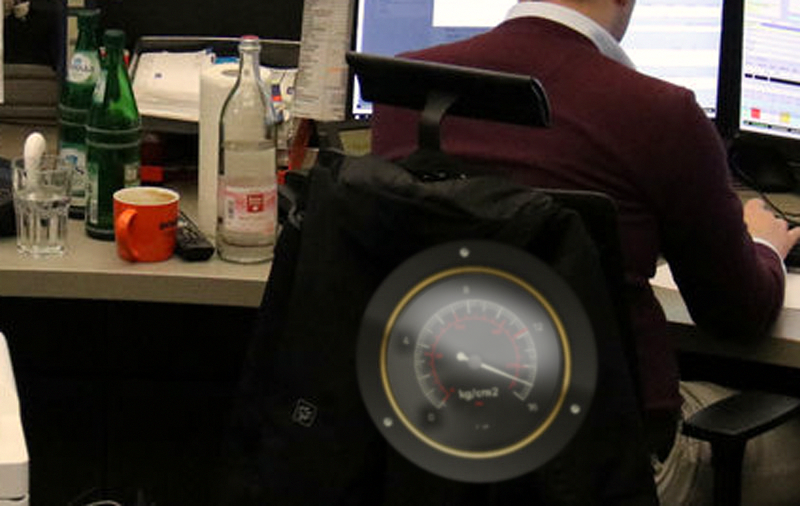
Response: 15; kg/cm²
